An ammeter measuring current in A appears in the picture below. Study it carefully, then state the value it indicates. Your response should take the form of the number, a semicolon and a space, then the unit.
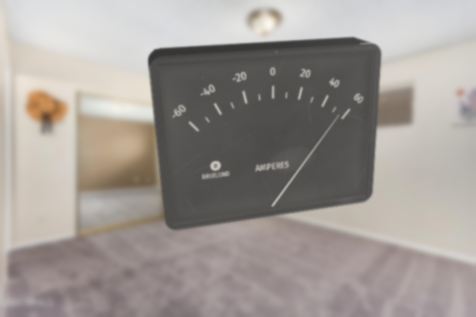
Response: 55; A
